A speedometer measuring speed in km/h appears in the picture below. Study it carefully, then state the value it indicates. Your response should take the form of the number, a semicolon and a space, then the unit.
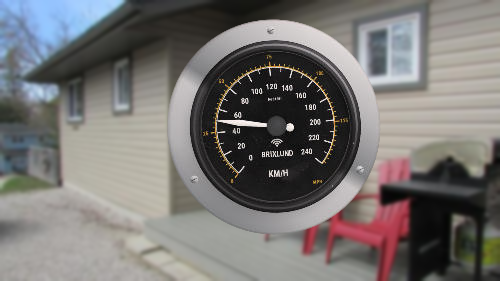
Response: 50; km/h
